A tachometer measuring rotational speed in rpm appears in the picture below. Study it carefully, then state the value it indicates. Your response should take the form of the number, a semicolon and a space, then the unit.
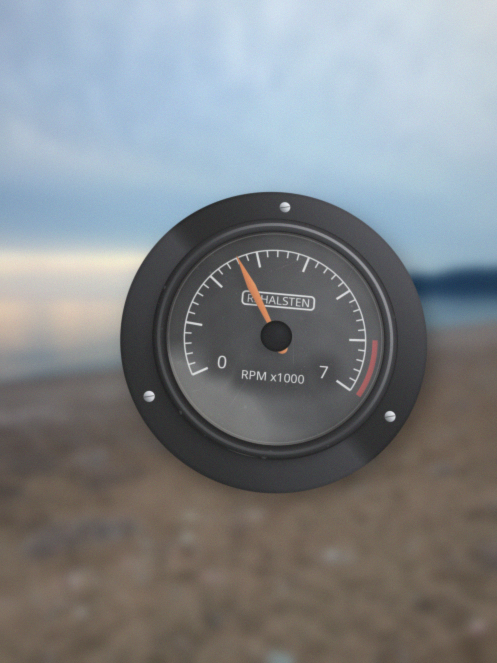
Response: 2600; rpm
